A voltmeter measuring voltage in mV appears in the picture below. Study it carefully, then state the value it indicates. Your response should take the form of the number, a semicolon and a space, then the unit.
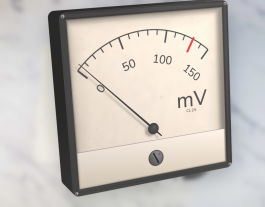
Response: 5; mV
